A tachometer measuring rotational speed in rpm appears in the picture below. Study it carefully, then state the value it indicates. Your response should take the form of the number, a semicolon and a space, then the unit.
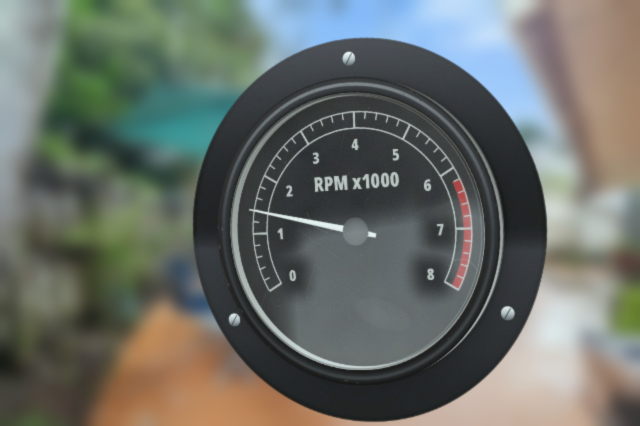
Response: 1400; rpm
